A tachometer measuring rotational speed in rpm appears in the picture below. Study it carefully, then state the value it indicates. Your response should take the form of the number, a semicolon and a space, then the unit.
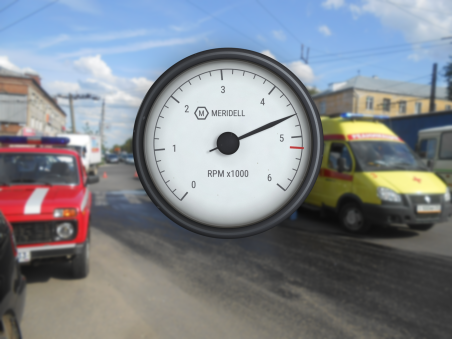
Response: 4600; rpm
